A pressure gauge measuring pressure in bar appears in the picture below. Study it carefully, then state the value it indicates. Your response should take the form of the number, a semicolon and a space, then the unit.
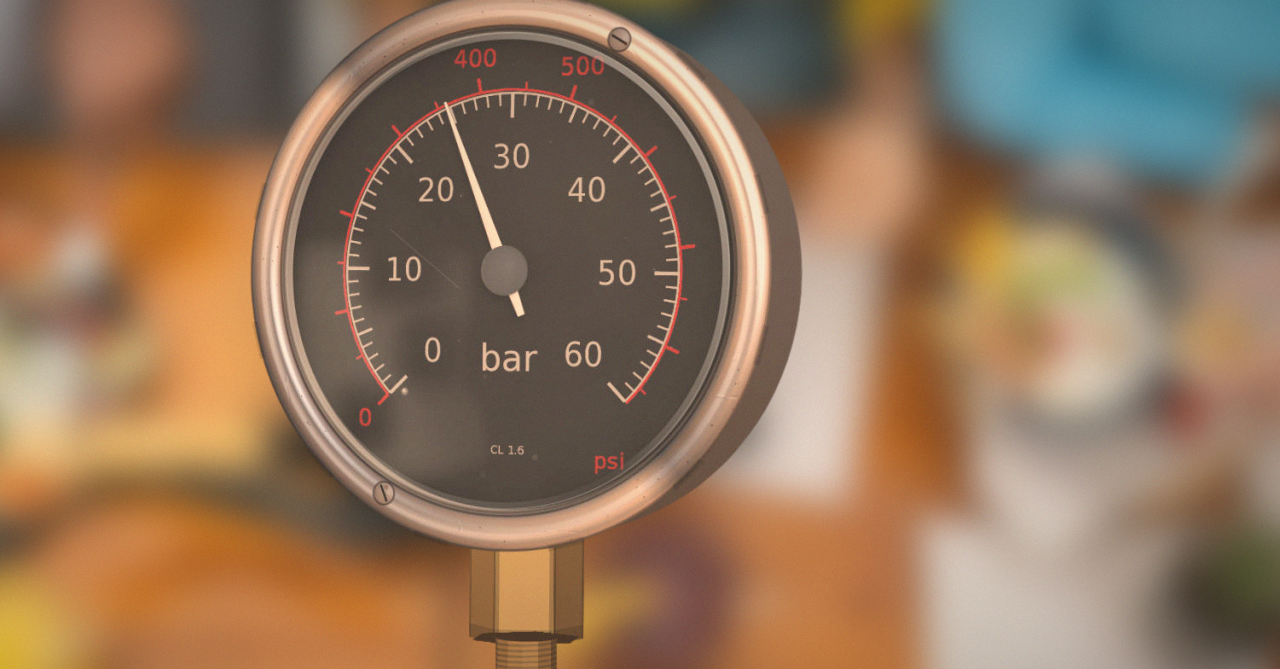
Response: 25; bar
